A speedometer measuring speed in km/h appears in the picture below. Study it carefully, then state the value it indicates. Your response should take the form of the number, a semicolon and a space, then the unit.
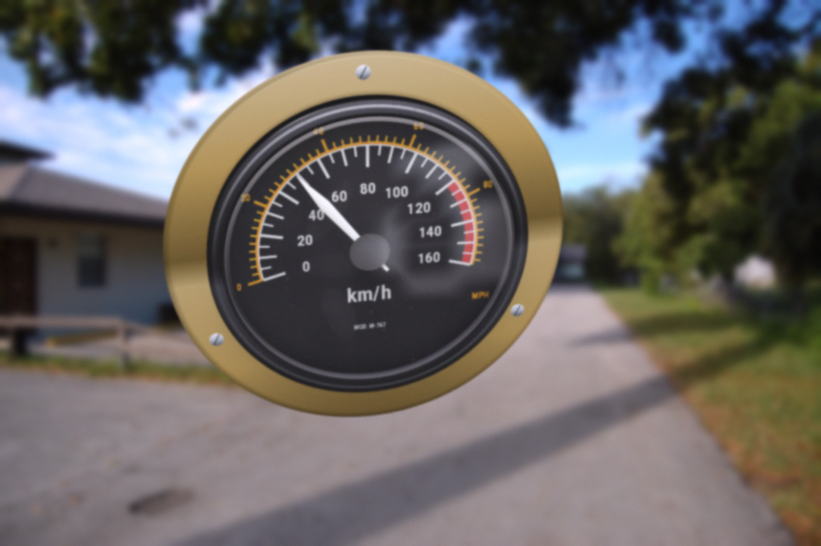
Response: 50; km/h
